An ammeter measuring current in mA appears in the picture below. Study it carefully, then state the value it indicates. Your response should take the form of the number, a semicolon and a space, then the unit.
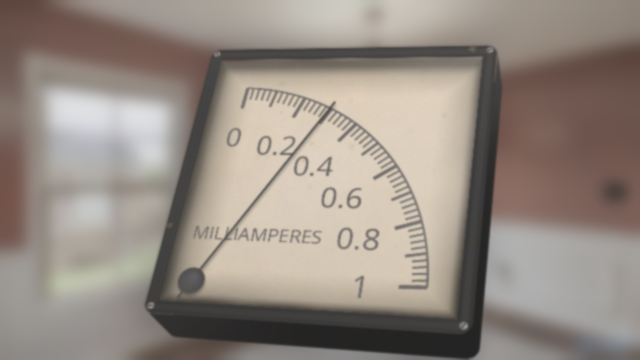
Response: 0.3; mA
